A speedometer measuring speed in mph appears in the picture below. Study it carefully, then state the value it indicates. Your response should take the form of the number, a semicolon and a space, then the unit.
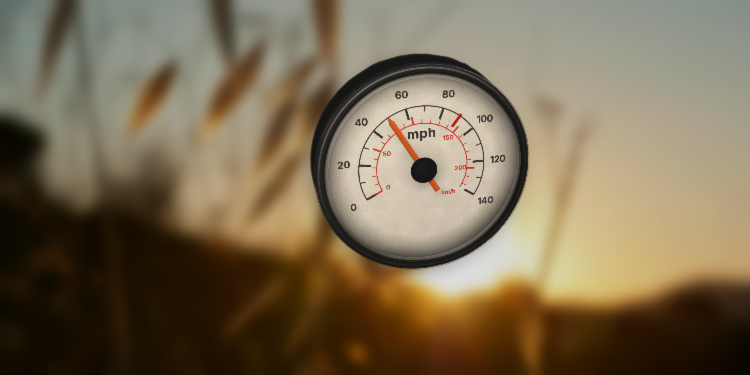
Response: 50; mph
